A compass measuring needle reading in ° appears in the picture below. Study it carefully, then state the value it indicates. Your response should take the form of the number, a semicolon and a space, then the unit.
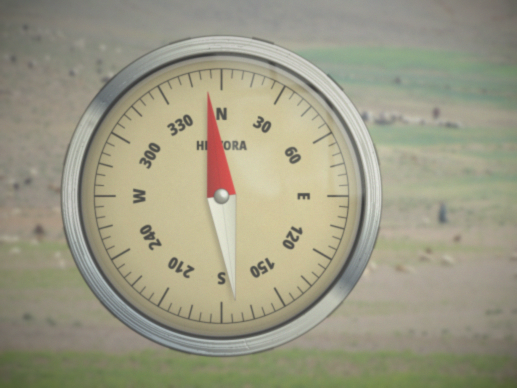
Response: 352.5; °
